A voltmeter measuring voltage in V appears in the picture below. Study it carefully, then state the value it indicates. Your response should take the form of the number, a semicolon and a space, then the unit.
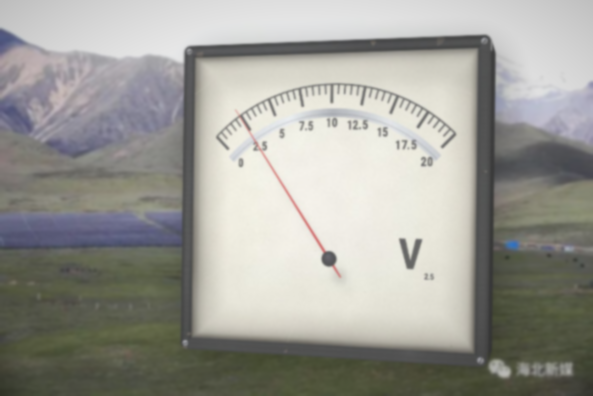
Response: 2.5; V
